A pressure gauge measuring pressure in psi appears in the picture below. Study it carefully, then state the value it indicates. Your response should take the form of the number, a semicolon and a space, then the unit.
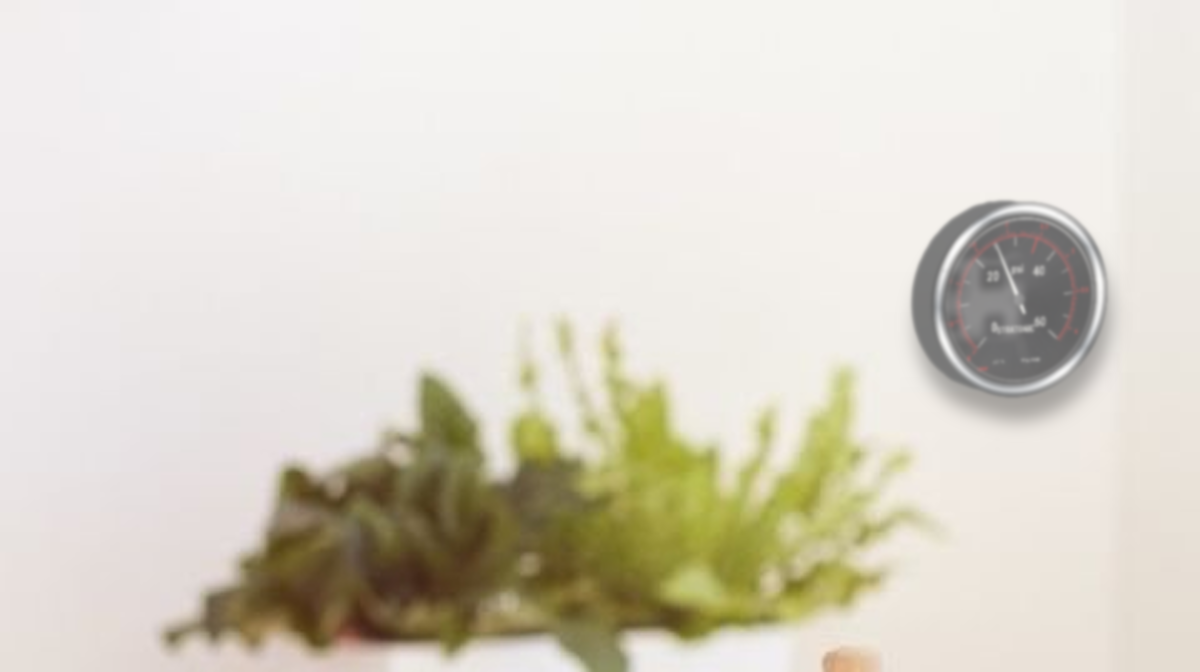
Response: 25; psi
